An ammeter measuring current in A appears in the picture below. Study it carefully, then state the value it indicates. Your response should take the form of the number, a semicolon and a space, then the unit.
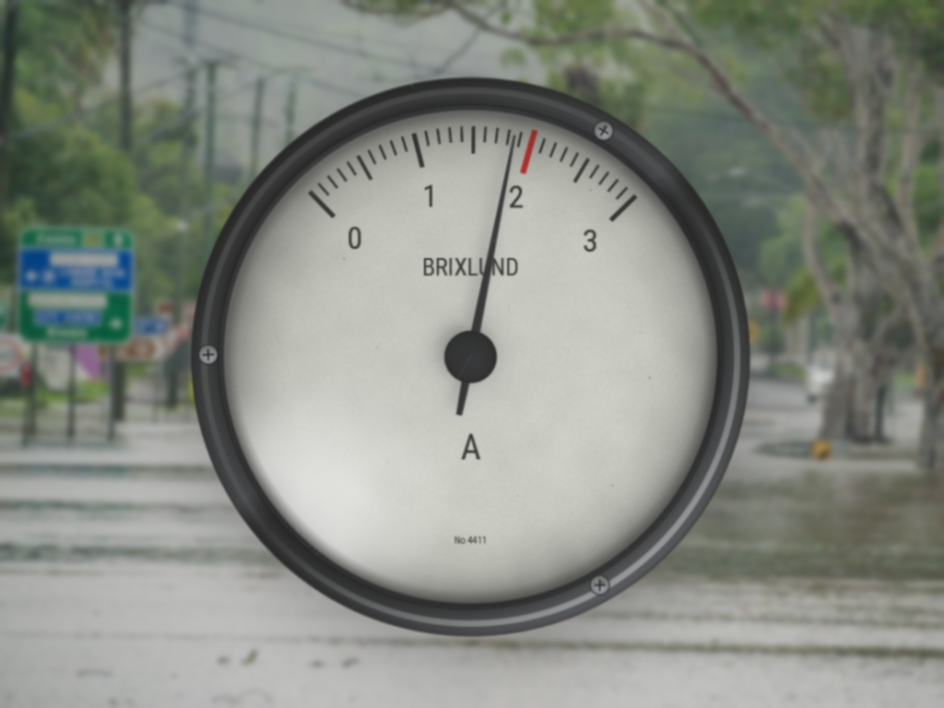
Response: 1.85; A
